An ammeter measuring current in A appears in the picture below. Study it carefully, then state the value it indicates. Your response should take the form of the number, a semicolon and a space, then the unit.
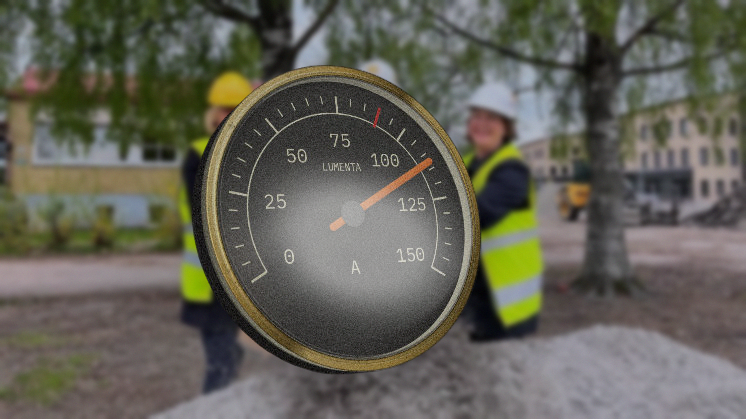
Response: 112.5; A
